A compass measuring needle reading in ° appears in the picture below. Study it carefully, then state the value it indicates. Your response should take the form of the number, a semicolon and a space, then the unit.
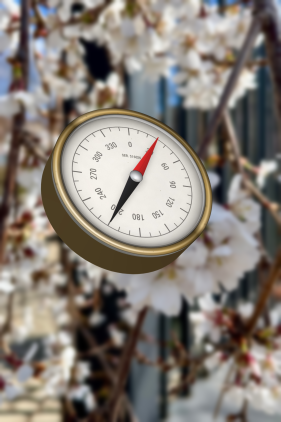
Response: 30; °
